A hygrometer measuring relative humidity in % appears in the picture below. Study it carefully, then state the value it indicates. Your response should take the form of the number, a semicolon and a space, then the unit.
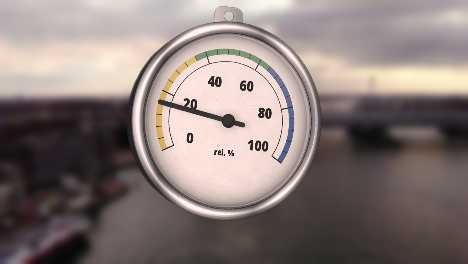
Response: 16; %
